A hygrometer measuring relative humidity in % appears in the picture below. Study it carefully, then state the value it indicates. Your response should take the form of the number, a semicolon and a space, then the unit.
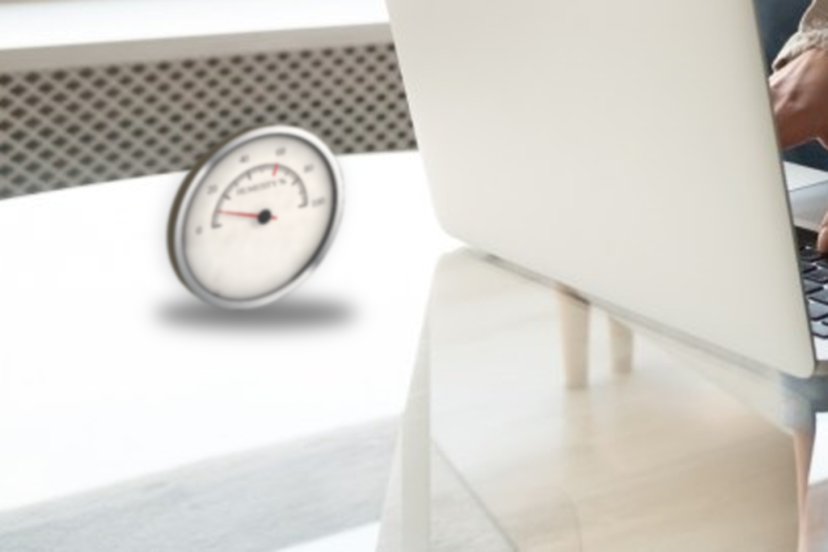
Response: 10; %
